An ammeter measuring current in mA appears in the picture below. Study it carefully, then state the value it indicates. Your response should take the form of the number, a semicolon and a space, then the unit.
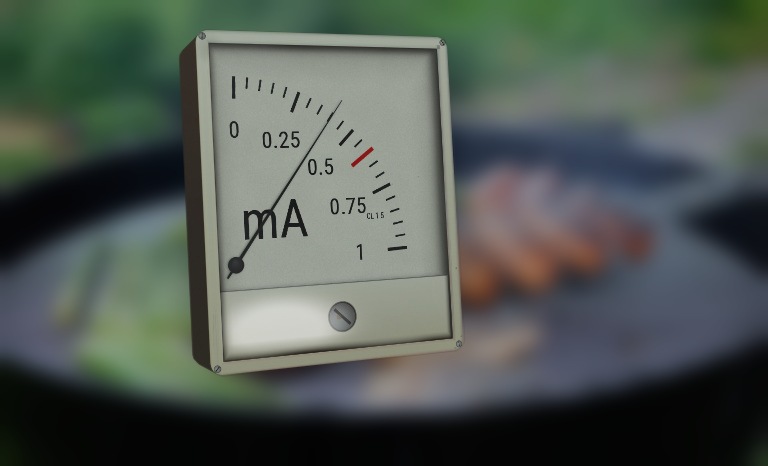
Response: 0.4; mA
